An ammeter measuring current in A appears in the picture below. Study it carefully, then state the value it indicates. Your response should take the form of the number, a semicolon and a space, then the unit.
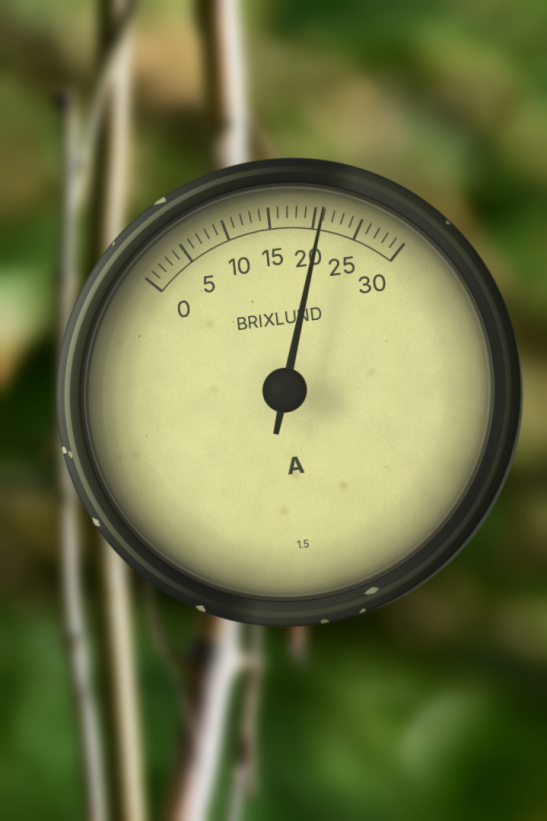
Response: 21; A
